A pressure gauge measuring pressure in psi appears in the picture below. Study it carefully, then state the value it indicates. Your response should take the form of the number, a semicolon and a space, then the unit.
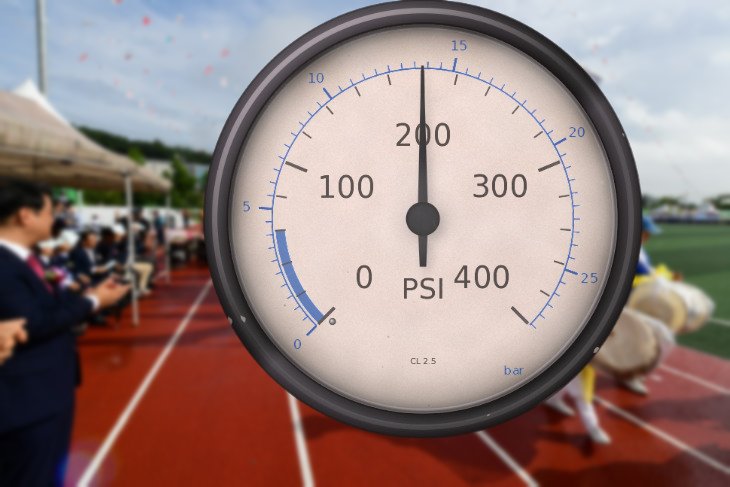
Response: 200; psi
